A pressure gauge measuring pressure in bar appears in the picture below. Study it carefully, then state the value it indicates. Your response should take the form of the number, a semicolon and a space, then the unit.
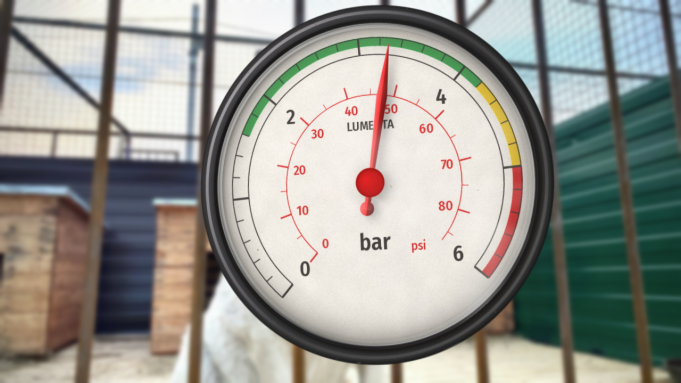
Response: 3.3; bar
